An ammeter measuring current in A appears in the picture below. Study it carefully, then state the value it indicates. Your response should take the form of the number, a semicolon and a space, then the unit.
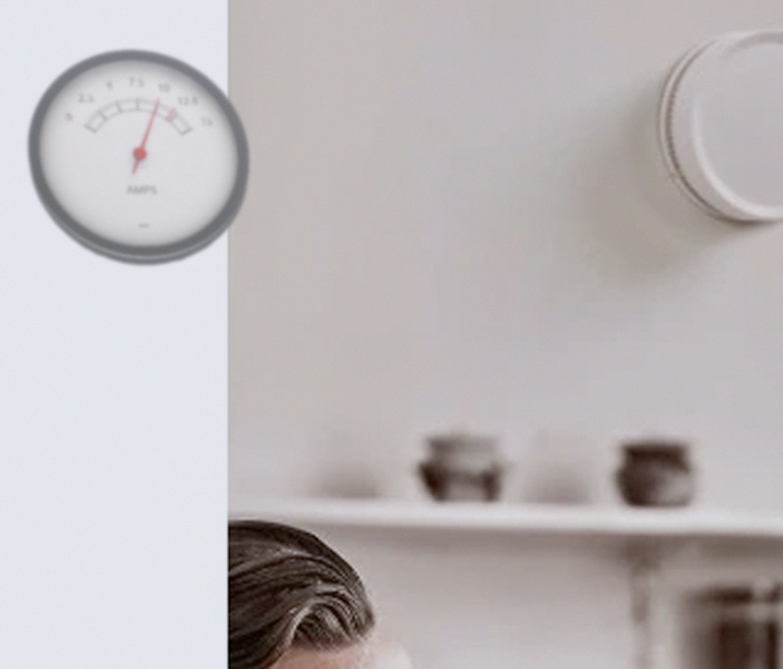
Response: 10; A
